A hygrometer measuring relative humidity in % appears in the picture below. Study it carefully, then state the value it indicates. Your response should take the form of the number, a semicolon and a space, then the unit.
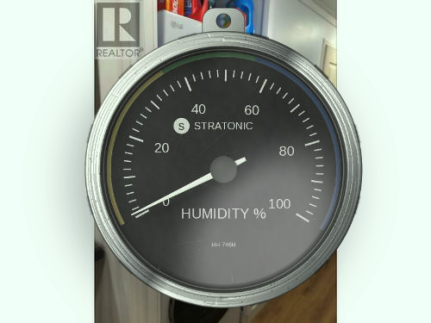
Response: 1; %
